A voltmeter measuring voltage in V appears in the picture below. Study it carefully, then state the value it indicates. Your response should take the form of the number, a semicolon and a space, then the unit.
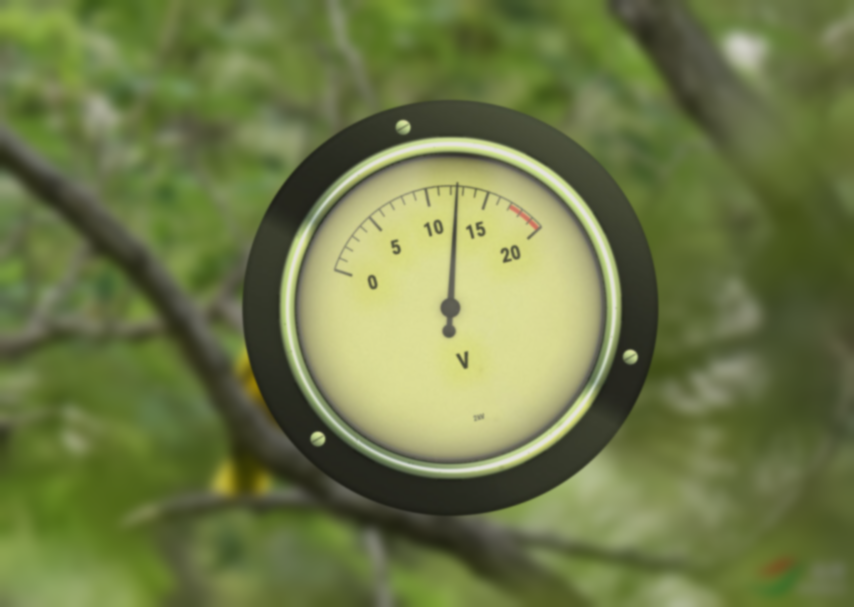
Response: 12.5; V
